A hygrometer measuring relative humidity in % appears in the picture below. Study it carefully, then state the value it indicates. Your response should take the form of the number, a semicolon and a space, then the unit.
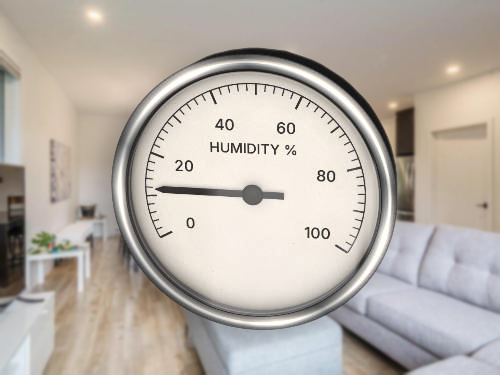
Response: 12; %
